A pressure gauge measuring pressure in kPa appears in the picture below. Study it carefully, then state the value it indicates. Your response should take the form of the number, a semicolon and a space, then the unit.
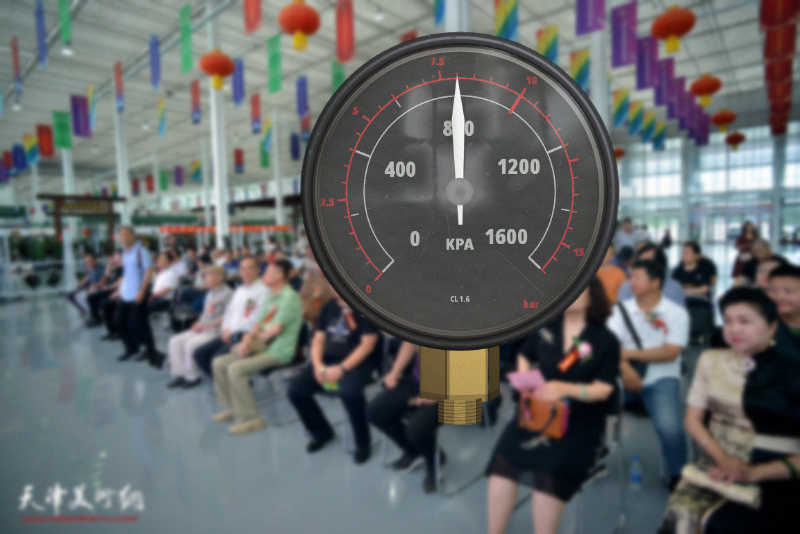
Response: 800; kPa
